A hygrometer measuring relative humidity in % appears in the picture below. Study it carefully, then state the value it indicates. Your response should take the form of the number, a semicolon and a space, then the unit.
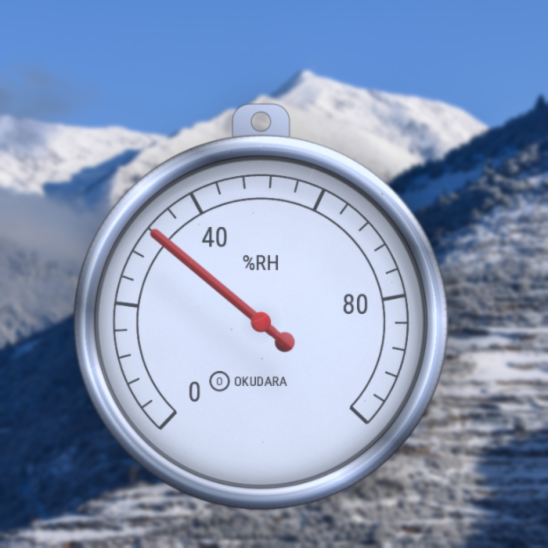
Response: 32; %
